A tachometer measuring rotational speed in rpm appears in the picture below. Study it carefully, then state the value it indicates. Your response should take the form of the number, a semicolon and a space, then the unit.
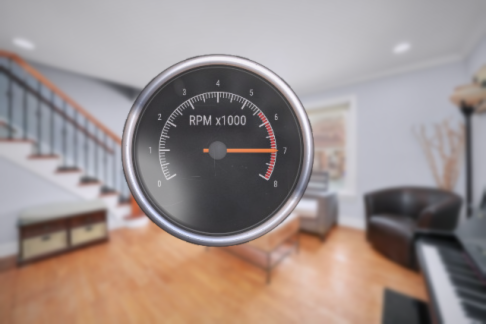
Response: 7000; rpm
